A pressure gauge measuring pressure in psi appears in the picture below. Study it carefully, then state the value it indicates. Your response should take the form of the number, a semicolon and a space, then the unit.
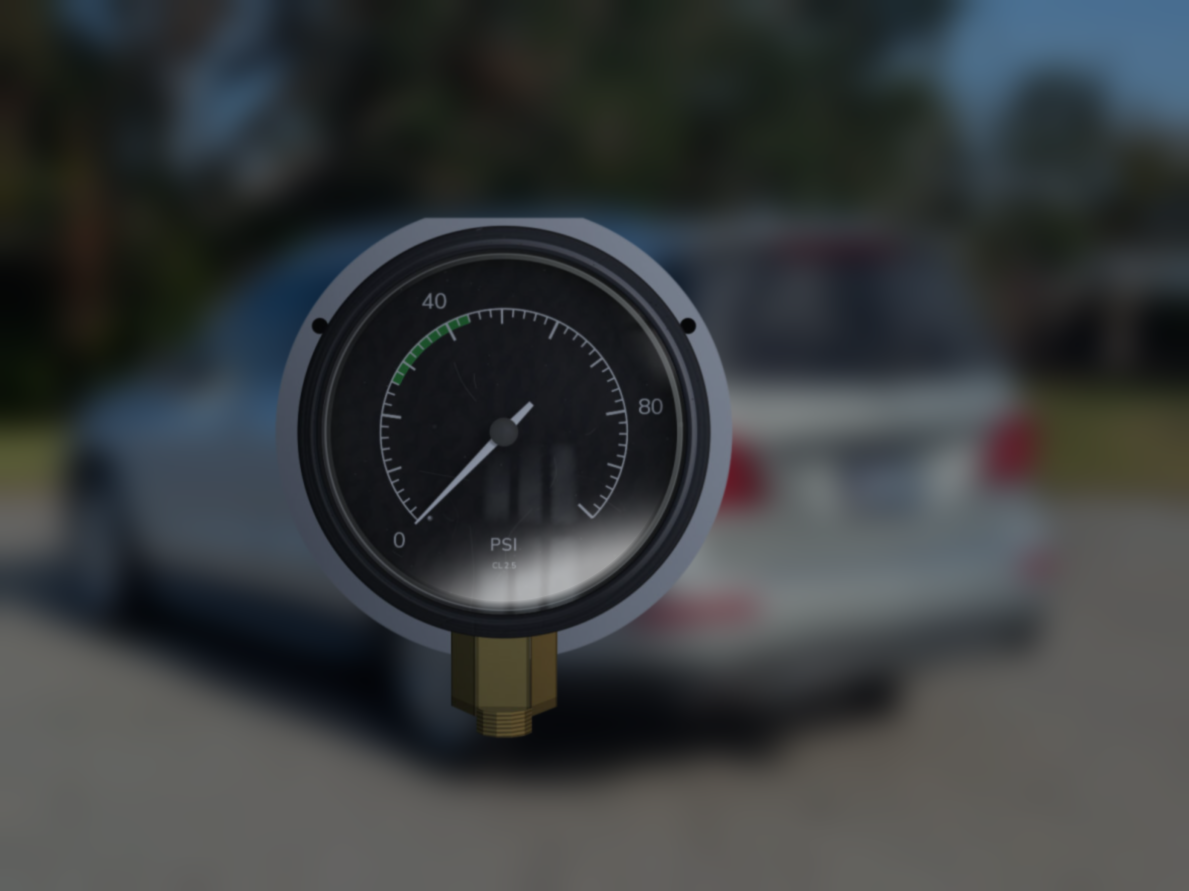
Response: 0; psi
